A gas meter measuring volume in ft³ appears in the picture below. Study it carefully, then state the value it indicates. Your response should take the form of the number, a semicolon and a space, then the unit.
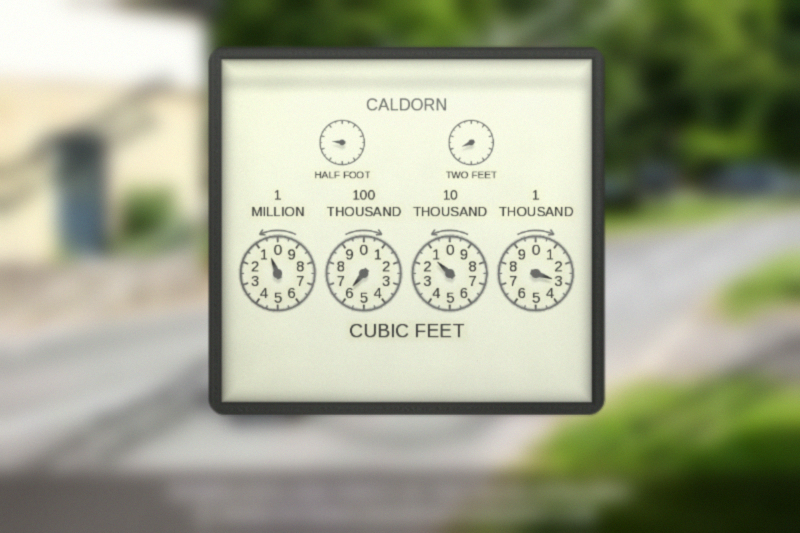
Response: 61300; ft³
